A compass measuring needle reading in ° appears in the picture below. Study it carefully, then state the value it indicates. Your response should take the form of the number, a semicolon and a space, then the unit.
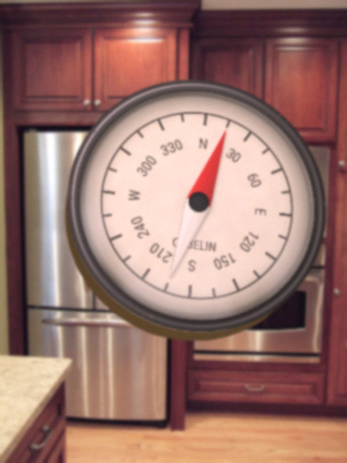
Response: 15; °
